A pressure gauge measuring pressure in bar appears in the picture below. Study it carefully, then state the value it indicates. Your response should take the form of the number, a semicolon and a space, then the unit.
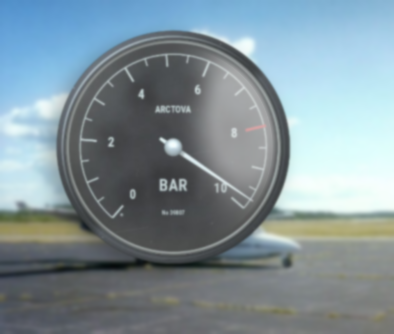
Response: 9.75; bar
